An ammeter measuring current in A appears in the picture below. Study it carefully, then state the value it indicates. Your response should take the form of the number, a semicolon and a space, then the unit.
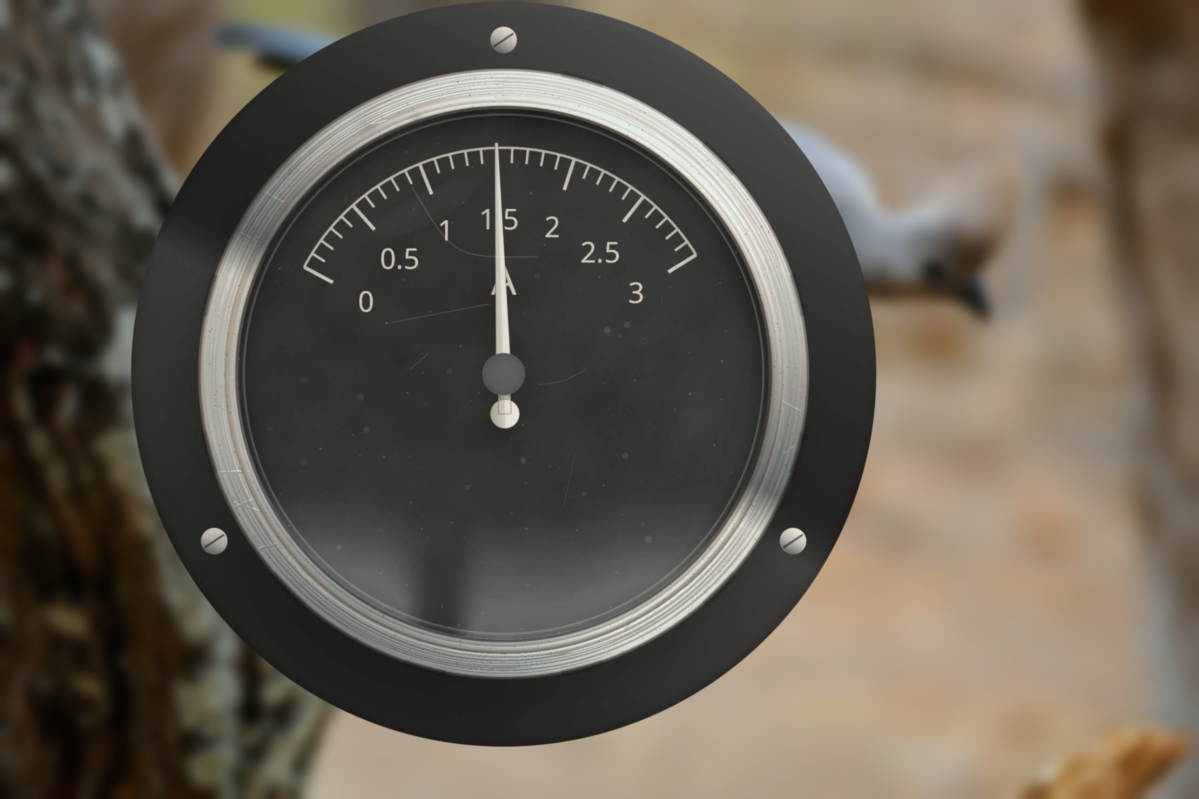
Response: 1.5; A
